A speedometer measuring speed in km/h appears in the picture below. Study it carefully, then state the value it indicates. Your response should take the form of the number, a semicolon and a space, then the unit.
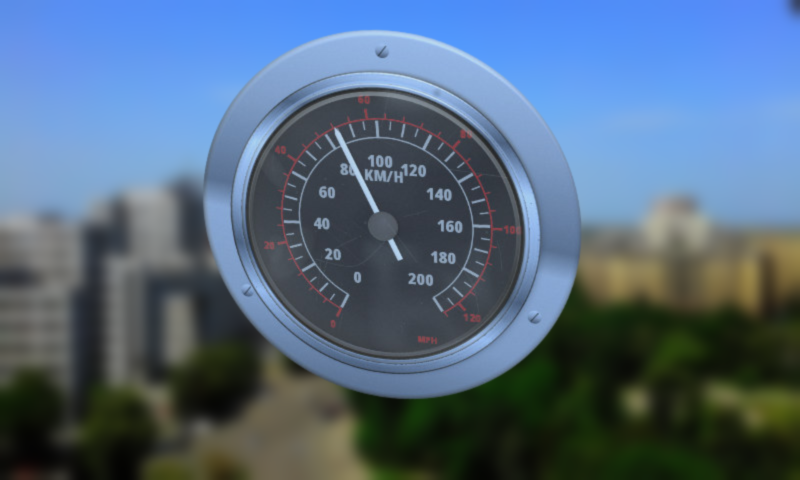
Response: 85; km/h
